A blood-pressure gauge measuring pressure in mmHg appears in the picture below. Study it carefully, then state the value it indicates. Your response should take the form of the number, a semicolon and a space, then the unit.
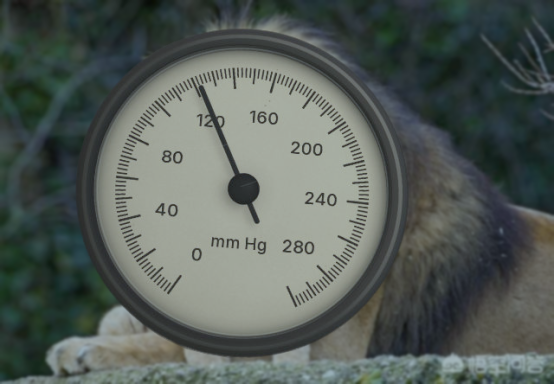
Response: 122; mmHg
